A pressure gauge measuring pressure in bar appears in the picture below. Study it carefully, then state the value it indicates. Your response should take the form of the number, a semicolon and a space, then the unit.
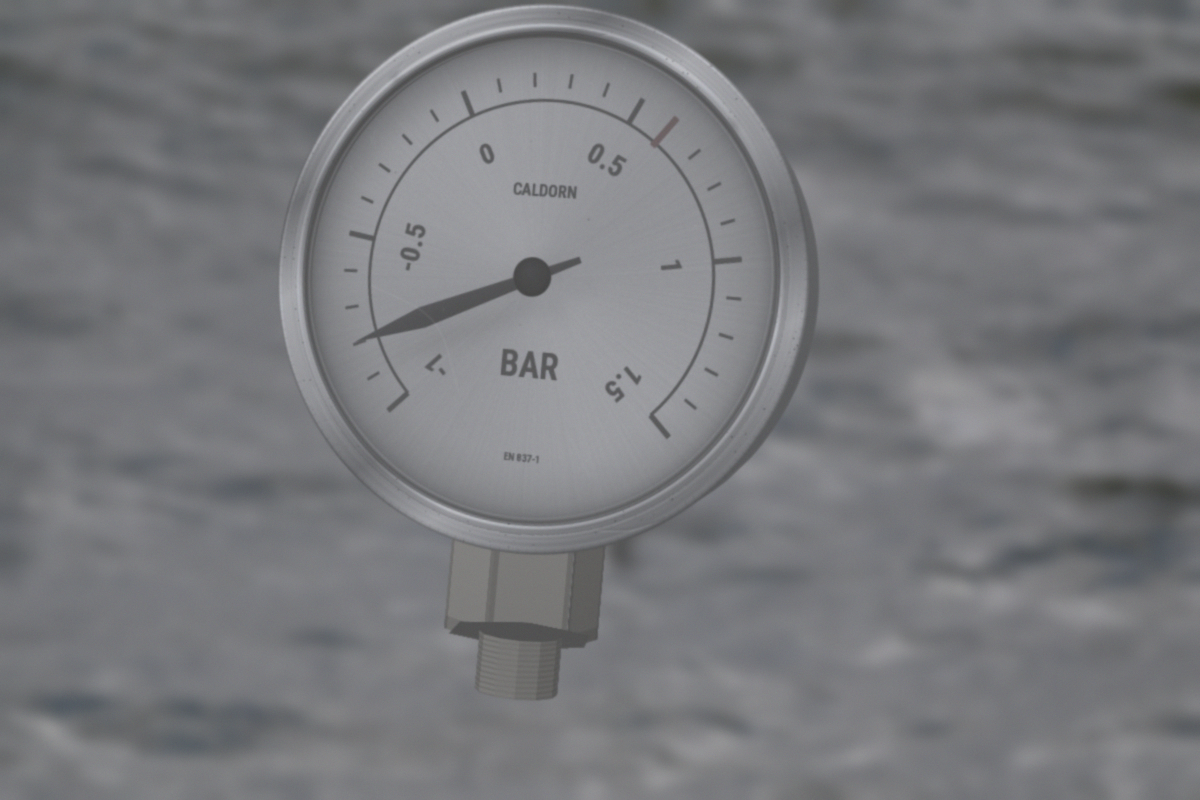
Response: -0.8; bar
